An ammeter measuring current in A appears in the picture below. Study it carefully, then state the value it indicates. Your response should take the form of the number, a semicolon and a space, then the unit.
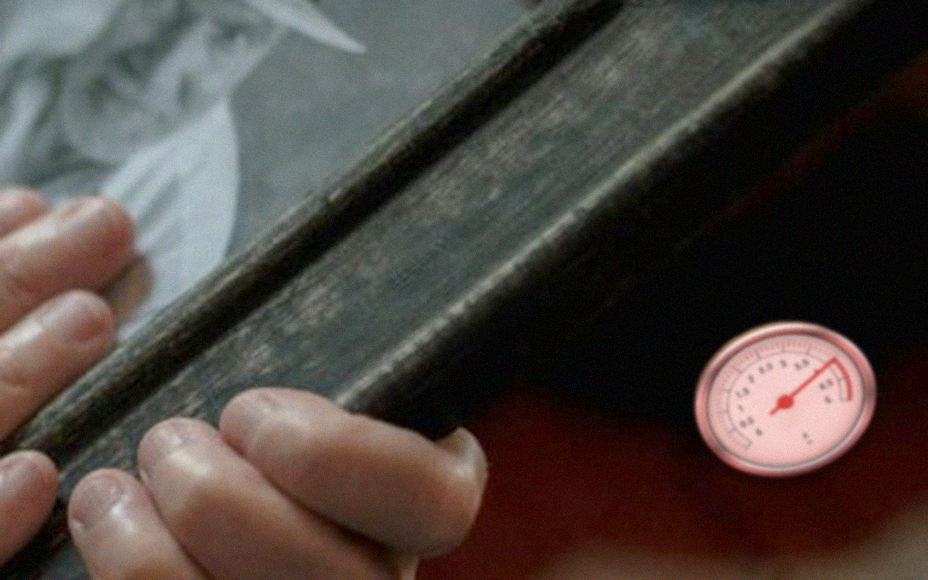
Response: 4; A
